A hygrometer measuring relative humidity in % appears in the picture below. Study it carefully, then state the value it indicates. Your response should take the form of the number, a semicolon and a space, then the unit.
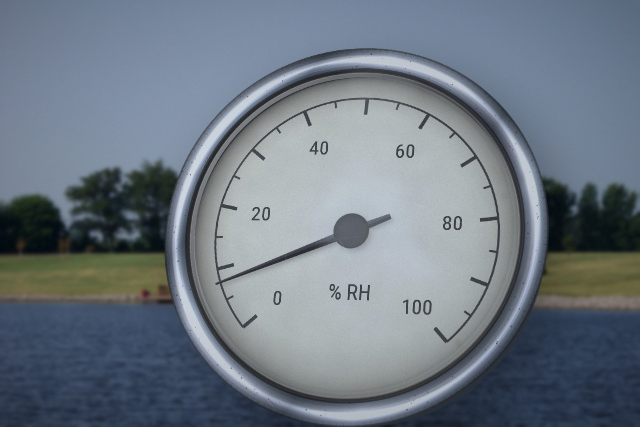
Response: 7.5; %
